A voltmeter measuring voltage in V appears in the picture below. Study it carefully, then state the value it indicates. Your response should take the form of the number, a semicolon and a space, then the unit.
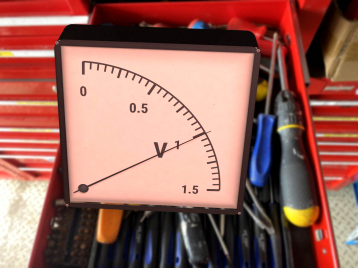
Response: 1; V
